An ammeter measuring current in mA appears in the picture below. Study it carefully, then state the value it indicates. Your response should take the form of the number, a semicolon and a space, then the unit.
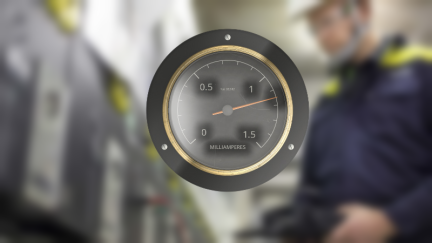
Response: 1.15; mA
